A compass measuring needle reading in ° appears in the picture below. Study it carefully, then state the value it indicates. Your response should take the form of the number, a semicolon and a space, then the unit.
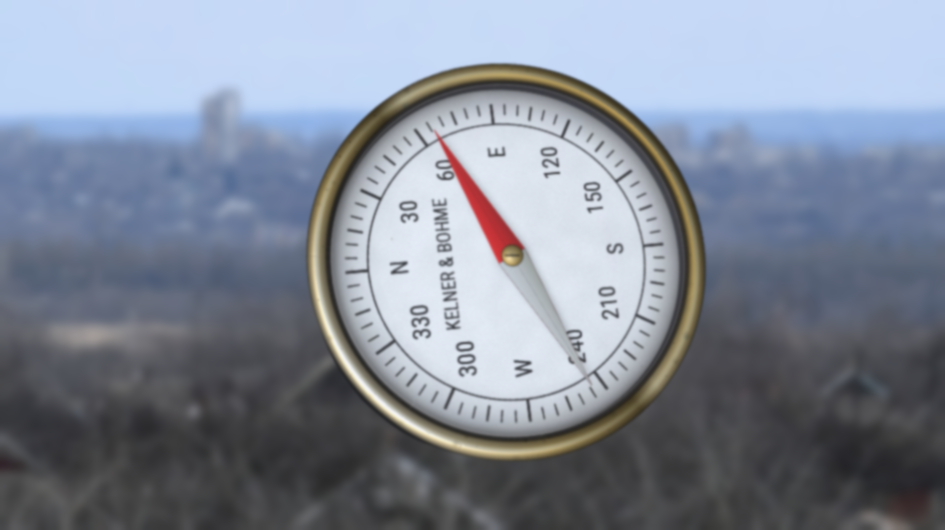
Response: 65; °
